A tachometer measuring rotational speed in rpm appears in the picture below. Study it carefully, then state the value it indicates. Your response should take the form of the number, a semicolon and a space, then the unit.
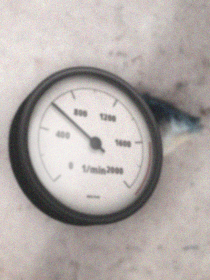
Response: 600; rpm
